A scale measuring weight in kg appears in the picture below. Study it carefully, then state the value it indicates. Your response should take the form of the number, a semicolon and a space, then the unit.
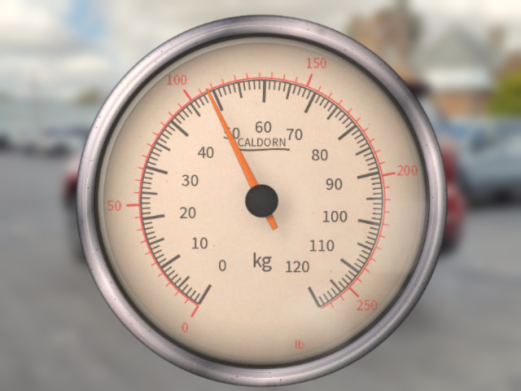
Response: 49; kg
